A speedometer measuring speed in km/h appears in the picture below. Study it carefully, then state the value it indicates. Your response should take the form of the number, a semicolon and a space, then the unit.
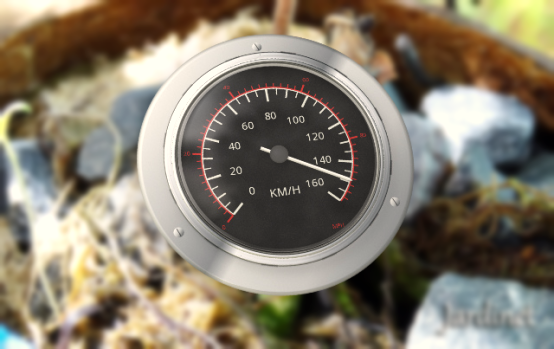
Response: 150; km/h
